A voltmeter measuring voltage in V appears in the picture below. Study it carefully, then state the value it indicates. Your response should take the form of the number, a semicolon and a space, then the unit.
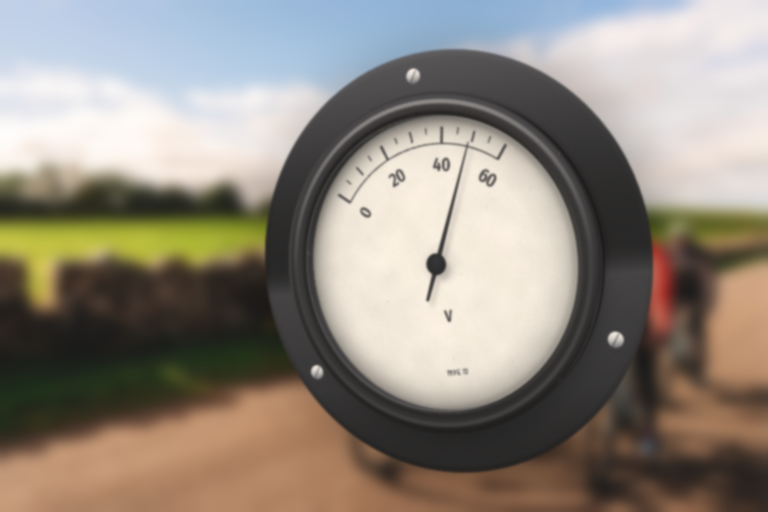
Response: 50; V
